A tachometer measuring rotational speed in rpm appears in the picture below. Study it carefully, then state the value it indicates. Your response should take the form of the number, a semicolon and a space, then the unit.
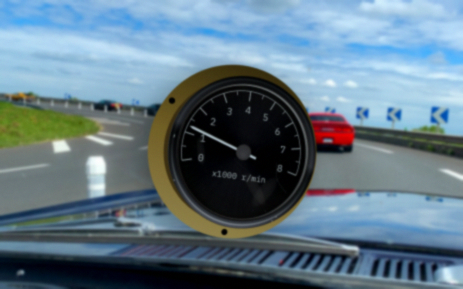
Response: 1250; rpm
